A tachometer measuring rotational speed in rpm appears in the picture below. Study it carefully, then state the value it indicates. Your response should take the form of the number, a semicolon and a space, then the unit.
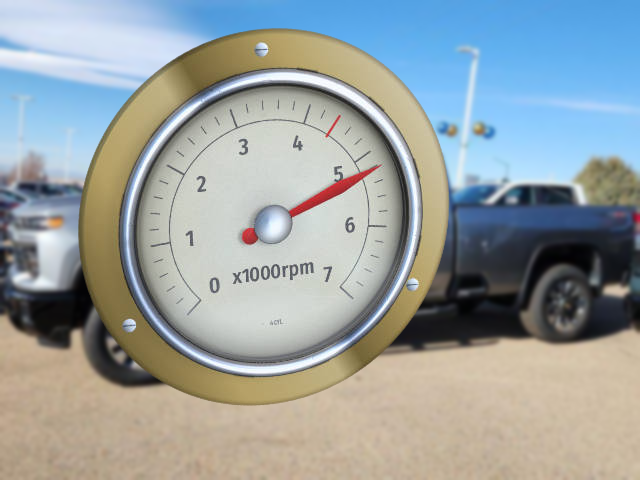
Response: 5200; rpm
